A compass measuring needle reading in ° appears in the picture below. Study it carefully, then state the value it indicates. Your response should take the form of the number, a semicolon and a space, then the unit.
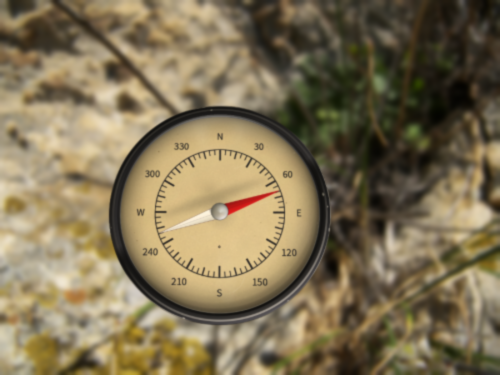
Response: 70; °
